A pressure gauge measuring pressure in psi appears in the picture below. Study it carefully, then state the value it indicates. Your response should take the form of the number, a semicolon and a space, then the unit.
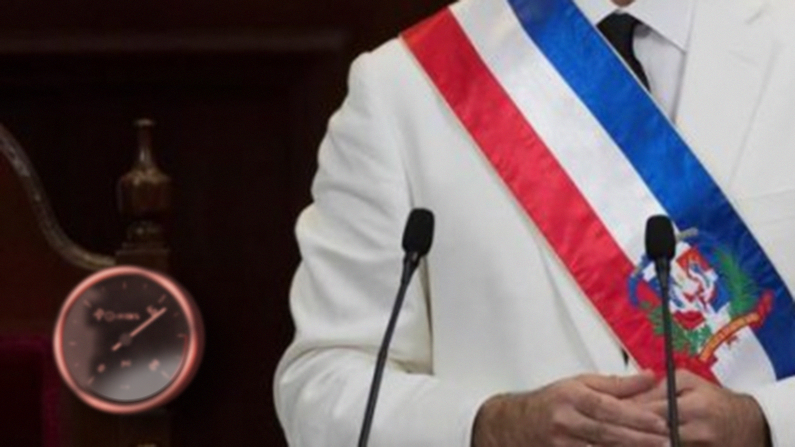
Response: 42.5; psi
